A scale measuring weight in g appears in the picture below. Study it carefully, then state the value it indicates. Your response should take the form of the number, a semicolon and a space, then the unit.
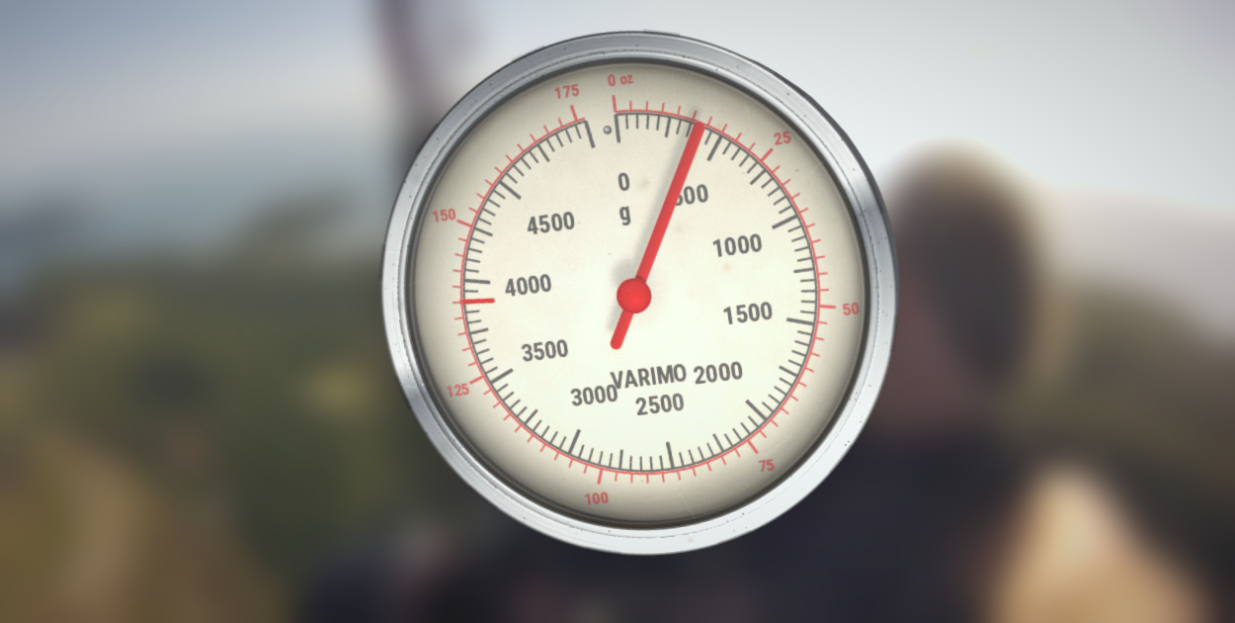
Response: 400; g
